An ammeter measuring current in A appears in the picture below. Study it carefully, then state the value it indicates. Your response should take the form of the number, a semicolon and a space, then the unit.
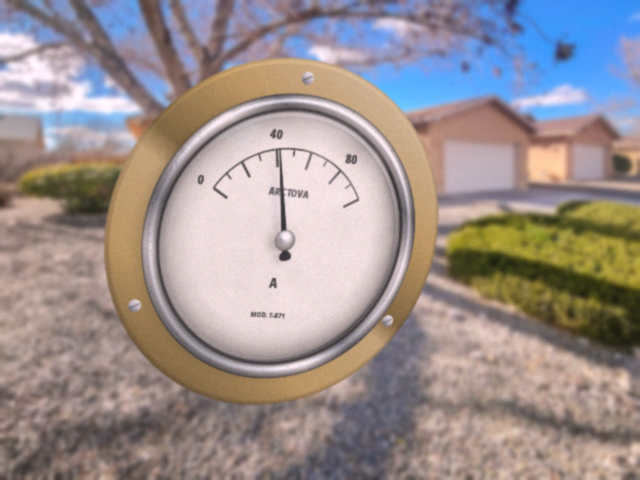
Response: 40; A
